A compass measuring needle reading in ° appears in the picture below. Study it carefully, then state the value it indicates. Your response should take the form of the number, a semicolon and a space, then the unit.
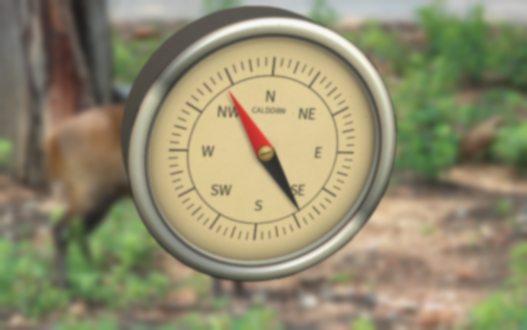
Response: 325; °
